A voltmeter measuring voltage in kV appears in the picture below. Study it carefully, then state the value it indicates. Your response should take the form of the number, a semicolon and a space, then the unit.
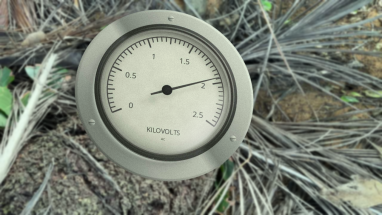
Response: 1.95; kV
